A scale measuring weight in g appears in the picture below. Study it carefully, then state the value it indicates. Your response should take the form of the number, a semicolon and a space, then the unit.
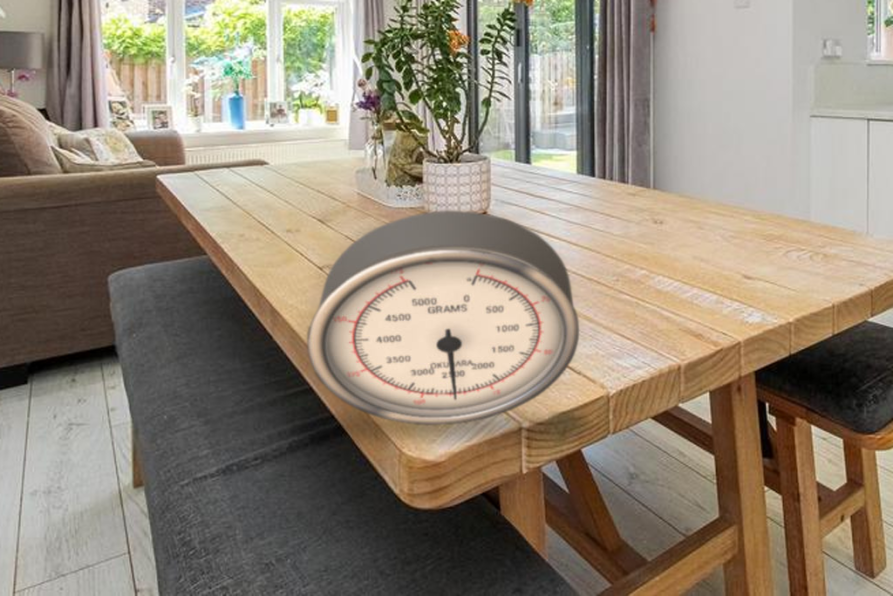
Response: 2500; g
